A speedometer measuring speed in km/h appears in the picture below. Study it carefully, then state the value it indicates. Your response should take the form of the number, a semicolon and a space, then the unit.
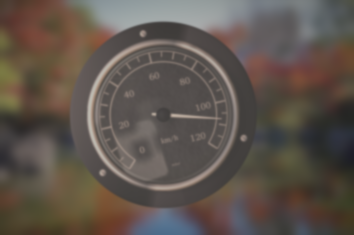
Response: 107.5; km/h
